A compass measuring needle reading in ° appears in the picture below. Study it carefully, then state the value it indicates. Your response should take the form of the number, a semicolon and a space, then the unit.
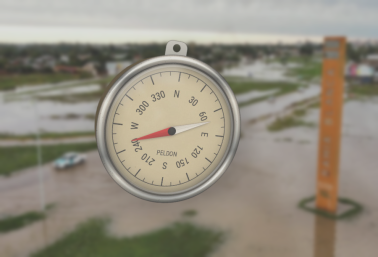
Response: 250; °
